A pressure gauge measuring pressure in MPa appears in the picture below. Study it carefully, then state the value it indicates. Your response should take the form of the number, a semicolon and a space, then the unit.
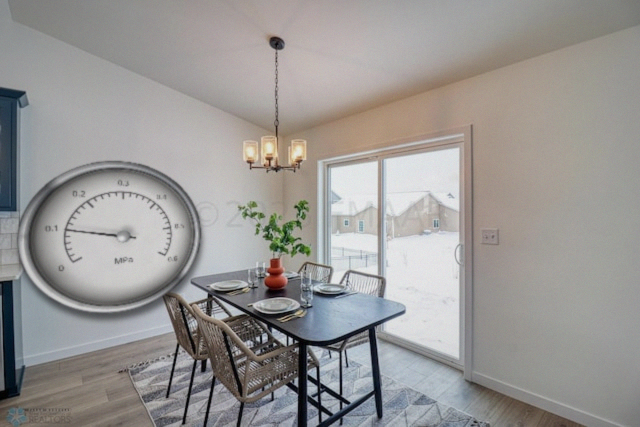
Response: 0.1; MPa
